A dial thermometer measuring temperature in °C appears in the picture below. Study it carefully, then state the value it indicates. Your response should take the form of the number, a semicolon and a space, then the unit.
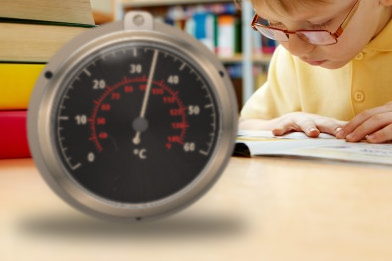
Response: 34; °C
